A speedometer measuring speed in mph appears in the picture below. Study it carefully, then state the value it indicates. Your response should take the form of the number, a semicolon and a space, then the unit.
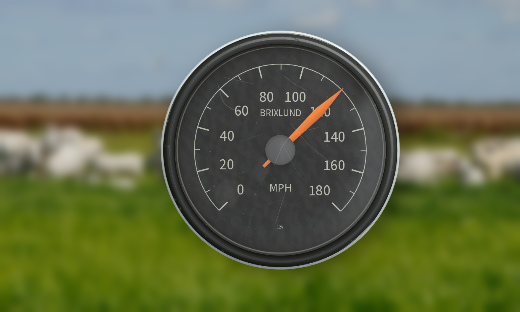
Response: 120; mph
